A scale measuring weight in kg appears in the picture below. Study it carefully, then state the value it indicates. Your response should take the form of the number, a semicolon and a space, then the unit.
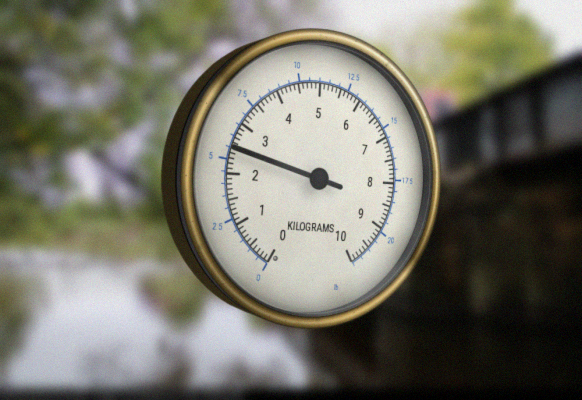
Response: 2.5; kg
